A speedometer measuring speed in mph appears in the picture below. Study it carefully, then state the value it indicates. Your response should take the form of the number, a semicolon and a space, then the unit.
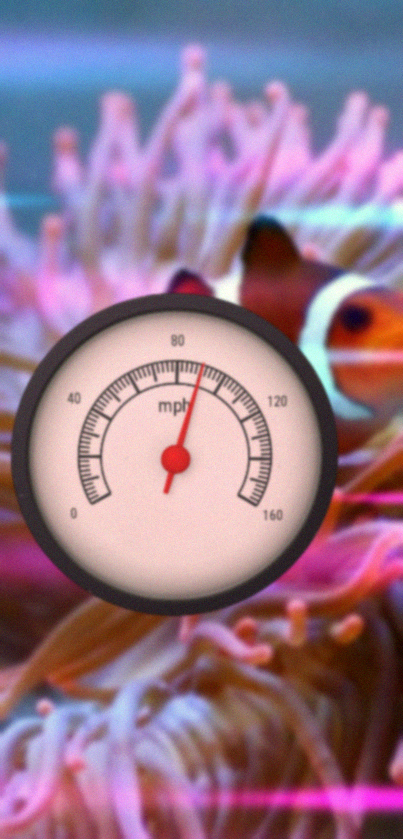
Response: 90; mph
